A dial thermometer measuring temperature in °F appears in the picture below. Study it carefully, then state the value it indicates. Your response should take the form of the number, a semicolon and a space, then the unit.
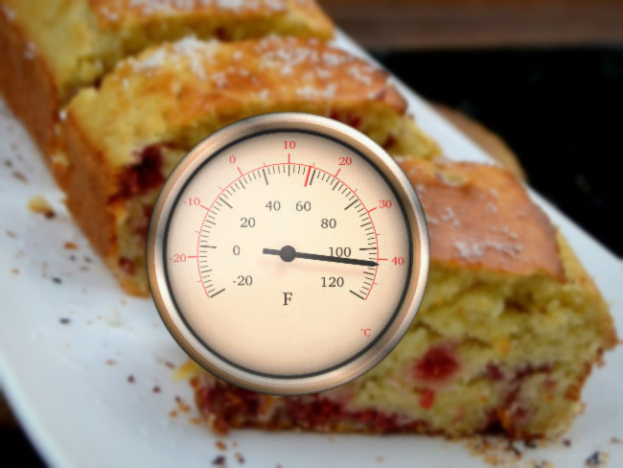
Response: 106; °F
